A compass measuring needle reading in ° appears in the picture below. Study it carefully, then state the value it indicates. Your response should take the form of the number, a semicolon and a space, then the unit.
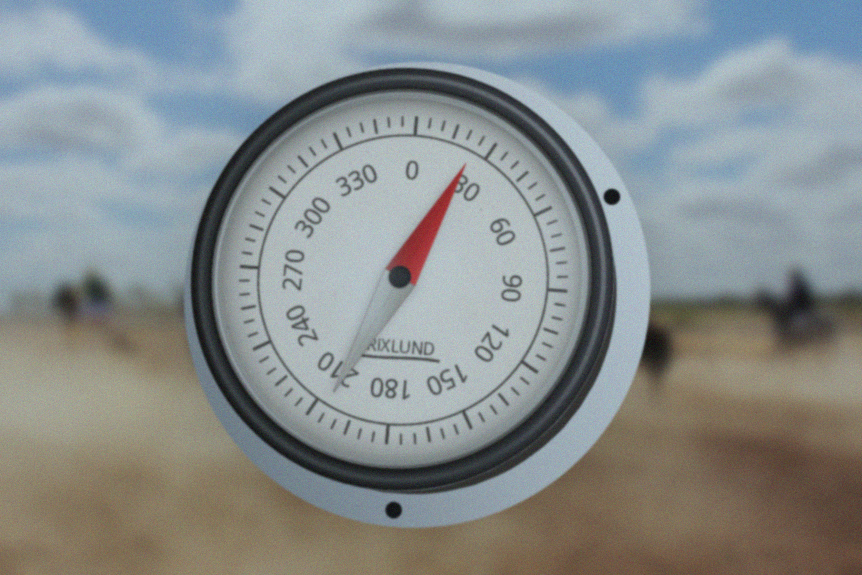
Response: 25; °
